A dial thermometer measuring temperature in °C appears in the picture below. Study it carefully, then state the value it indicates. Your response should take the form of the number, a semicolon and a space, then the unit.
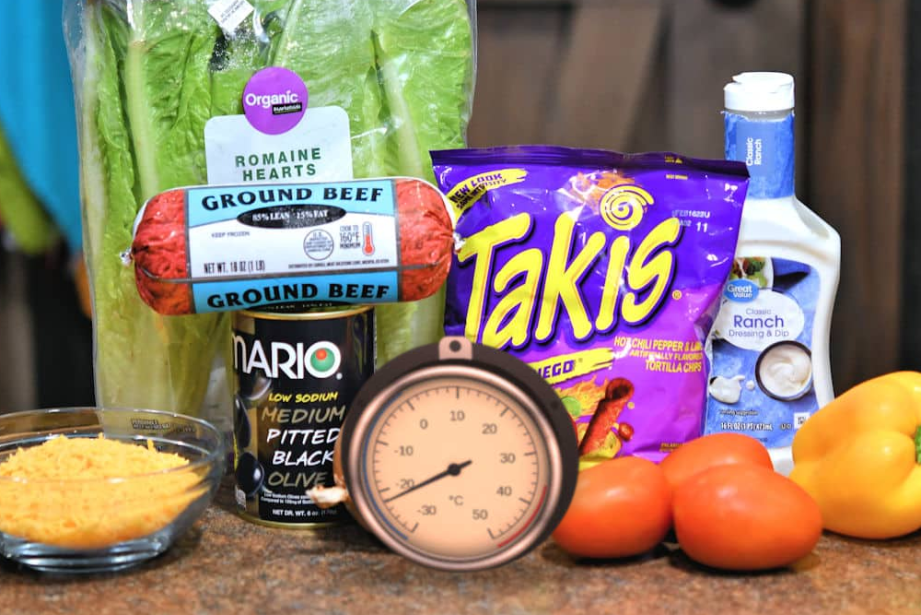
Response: -22; °C
